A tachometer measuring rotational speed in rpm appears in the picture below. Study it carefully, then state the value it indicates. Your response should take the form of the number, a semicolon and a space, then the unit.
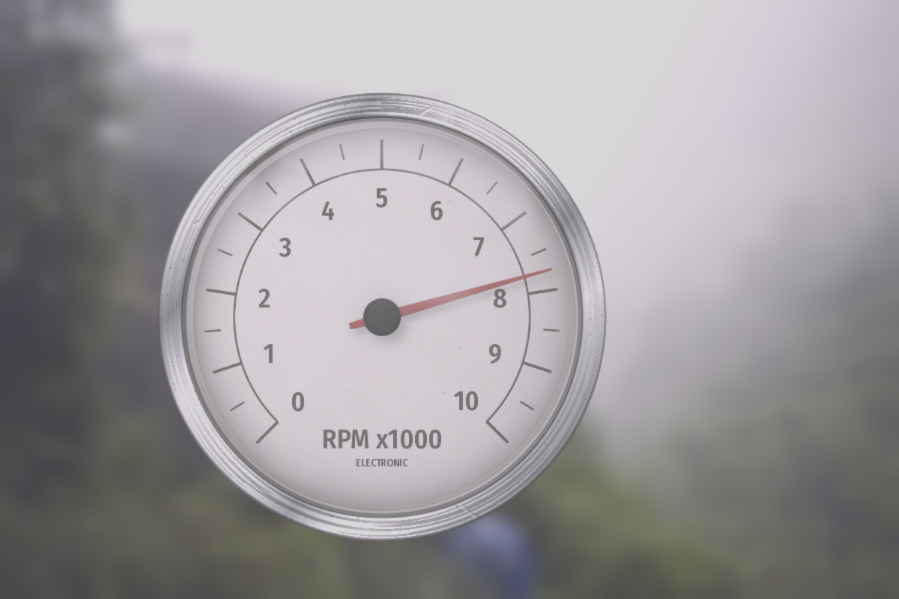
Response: 7750; rpm
